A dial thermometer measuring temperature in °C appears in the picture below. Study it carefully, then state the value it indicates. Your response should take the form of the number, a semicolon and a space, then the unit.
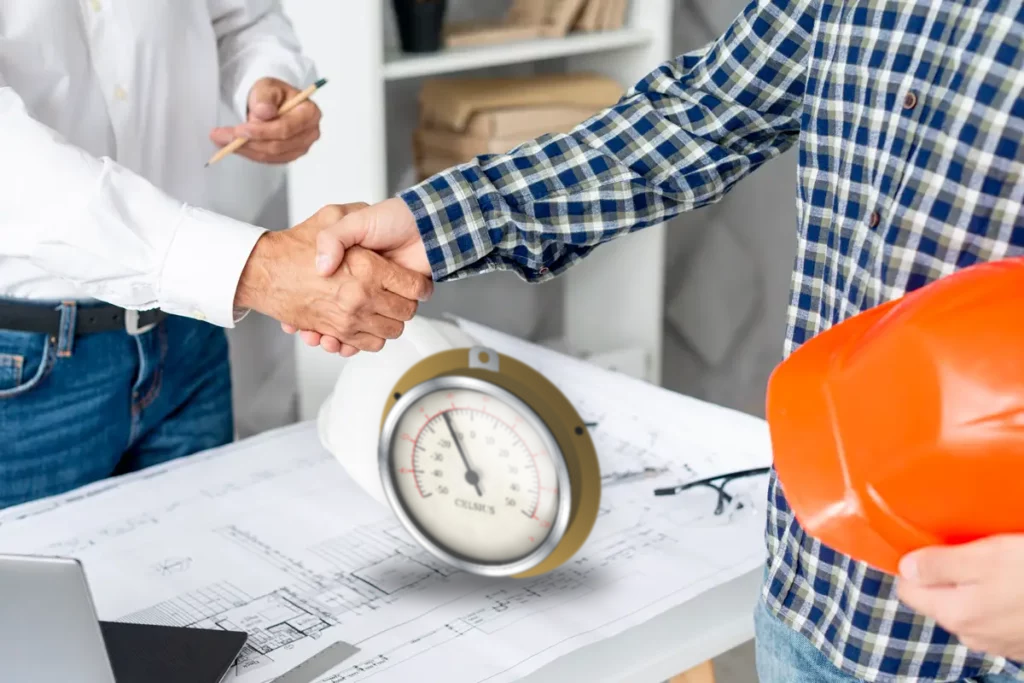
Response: -10; °C
